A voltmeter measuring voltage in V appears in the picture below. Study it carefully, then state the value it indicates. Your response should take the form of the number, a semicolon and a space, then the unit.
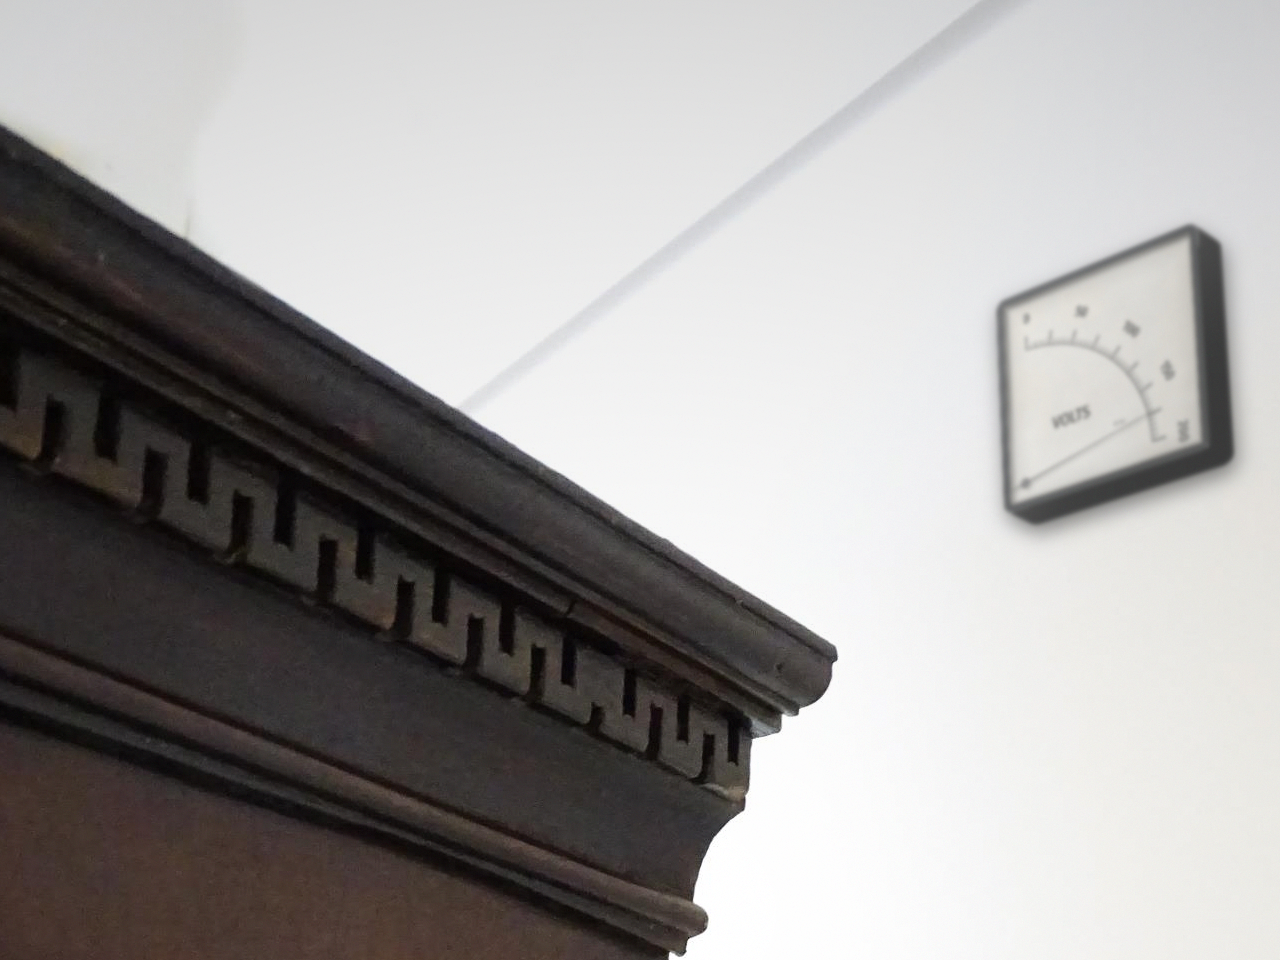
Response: 175; V
